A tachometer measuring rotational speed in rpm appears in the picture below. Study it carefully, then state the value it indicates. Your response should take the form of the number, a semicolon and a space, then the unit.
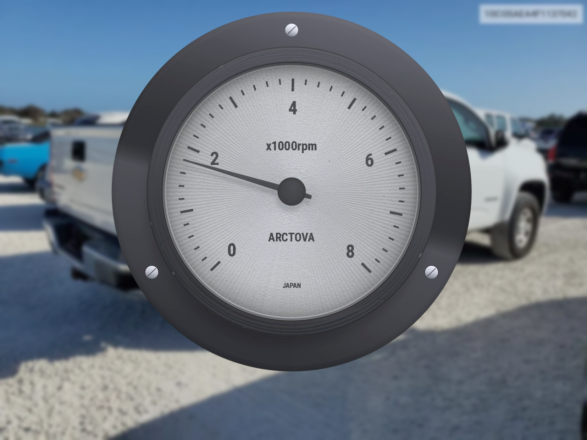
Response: 1800; rpm
